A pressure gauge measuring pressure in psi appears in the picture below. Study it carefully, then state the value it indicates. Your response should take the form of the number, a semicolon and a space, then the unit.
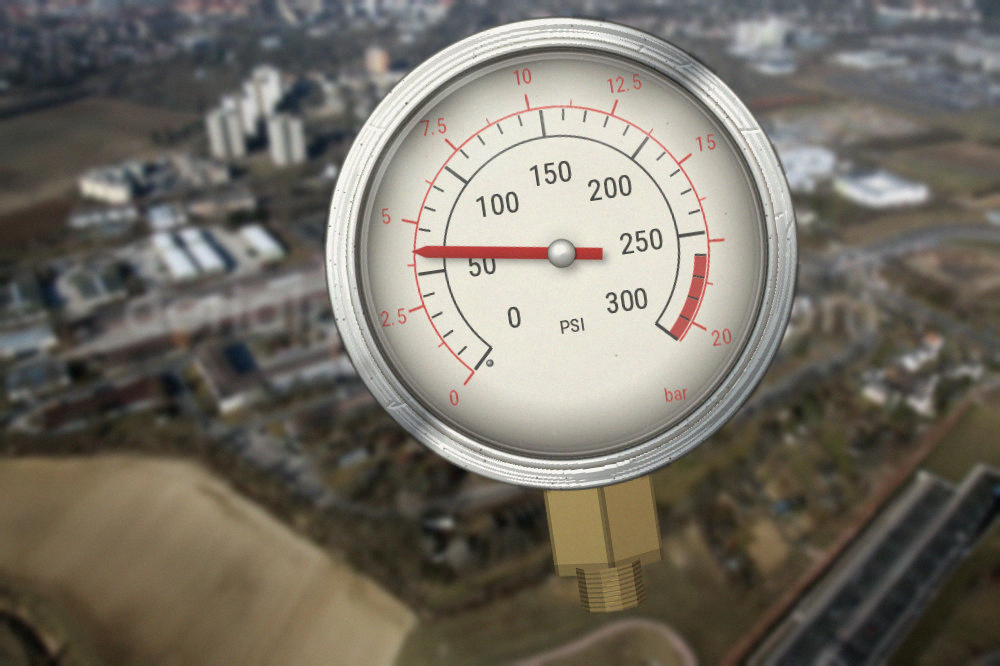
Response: 60; psi
